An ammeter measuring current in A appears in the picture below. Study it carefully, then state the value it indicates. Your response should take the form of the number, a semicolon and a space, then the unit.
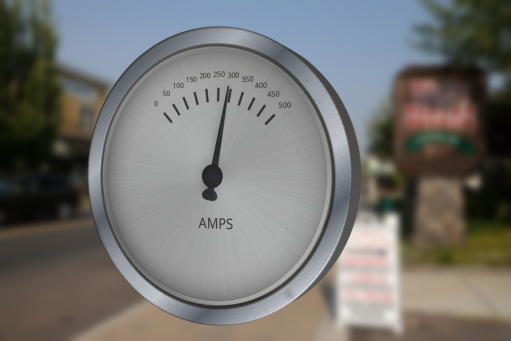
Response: 300; A
